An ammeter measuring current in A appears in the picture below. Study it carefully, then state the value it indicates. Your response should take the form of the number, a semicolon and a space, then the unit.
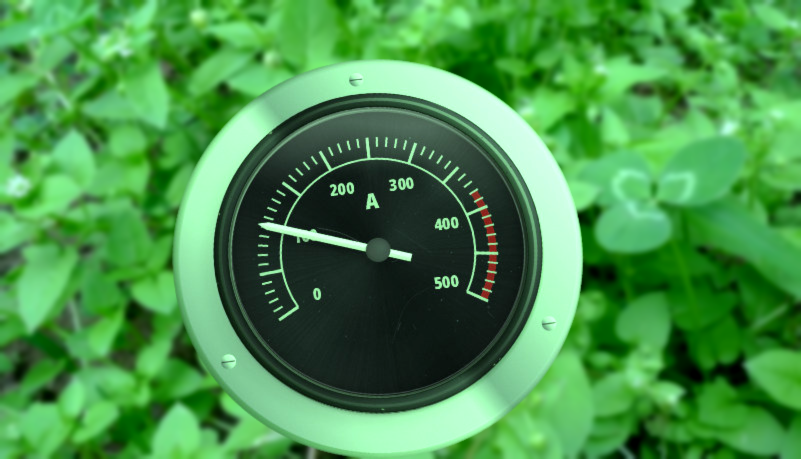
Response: 100; A
